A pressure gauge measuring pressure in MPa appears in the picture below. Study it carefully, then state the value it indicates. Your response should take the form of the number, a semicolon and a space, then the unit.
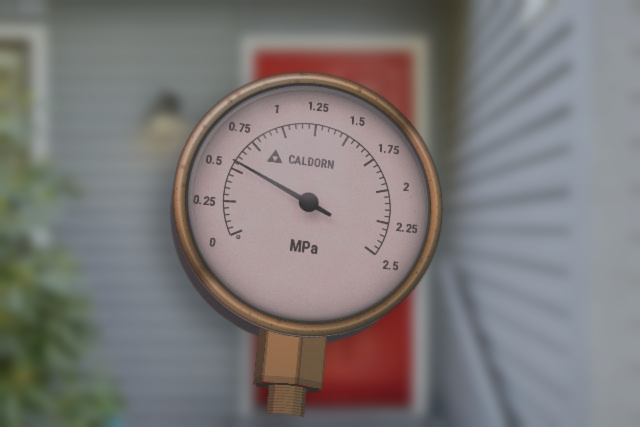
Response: 0.55; MPa
